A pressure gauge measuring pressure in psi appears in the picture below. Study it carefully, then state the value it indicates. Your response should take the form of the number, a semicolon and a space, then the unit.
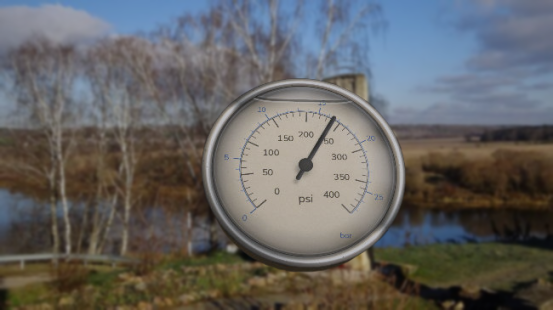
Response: 240; psi
